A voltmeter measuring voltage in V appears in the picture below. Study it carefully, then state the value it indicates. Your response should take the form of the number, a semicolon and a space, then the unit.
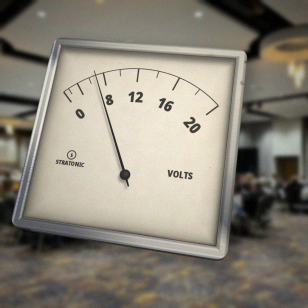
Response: 7; V
